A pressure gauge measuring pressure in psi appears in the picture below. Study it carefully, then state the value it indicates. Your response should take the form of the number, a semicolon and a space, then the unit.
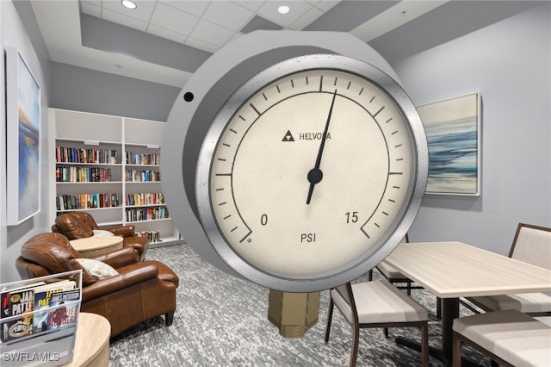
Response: 8; psi
